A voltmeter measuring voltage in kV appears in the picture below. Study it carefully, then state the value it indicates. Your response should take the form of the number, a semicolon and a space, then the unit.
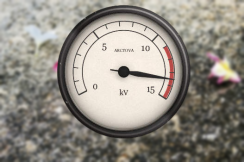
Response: 13.5; kV
